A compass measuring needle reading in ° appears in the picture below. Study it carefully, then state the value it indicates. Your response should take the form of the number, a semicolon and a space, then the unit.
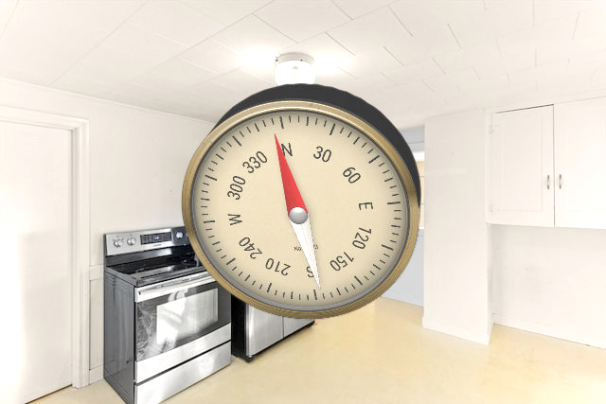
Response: 355; °
